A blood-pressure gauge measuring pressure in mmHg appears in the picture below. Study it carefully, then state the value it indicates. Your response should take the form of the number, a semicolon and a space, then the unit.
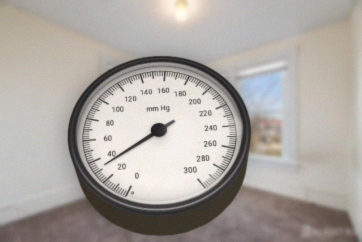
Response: 30; mmHg
